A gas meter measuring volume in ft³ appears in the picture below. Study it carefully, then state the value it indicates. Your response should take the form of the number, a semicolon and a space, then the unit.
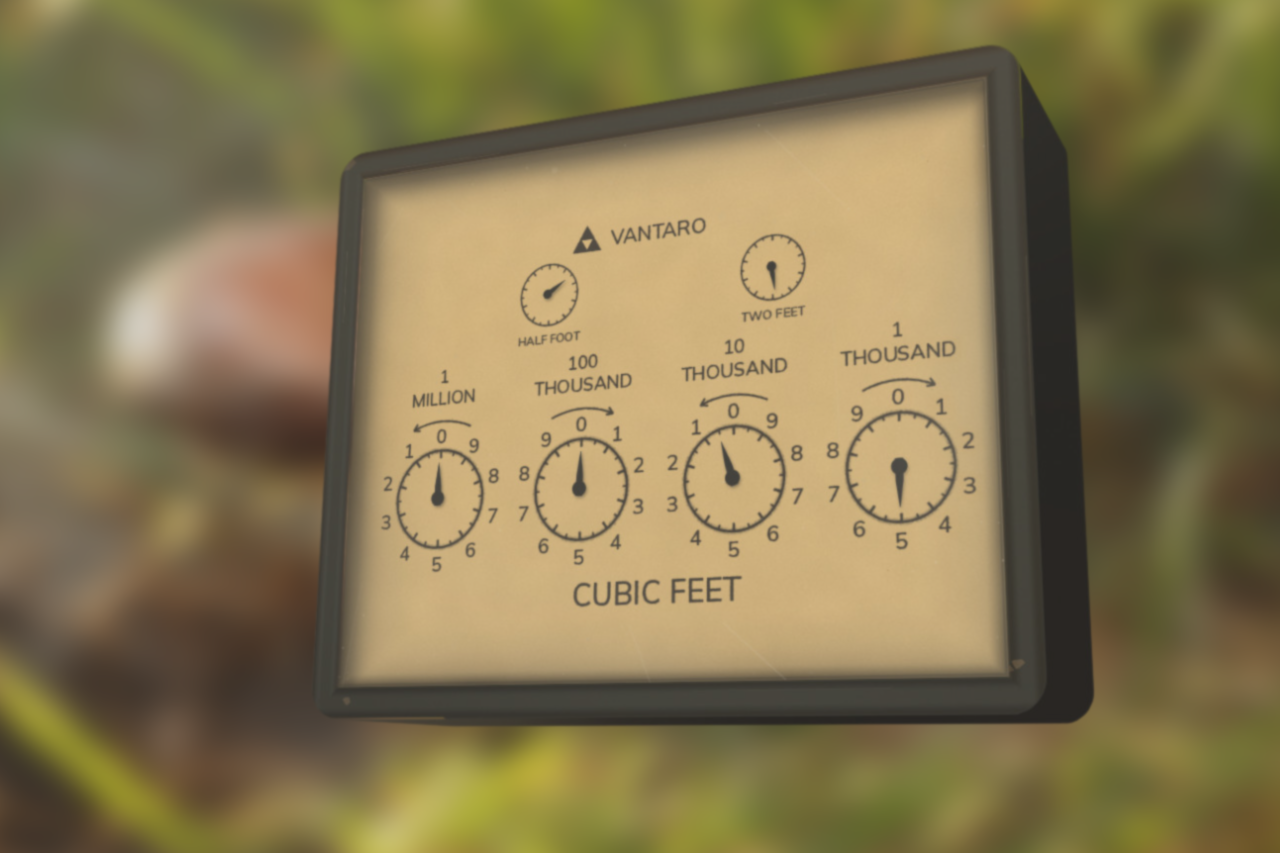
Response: 500; ft³
